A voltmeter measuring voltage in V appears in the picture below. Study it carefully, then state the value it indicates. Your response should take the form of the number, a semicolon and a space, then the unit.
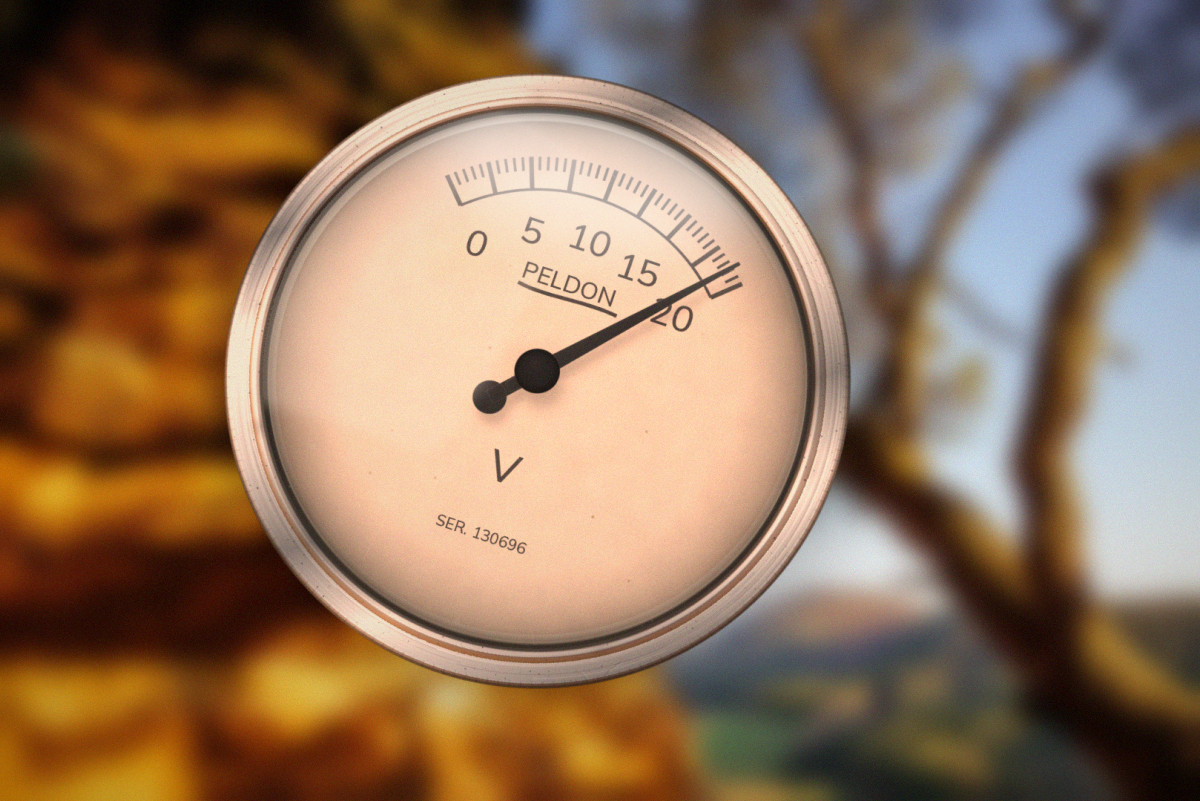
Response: 19; V
